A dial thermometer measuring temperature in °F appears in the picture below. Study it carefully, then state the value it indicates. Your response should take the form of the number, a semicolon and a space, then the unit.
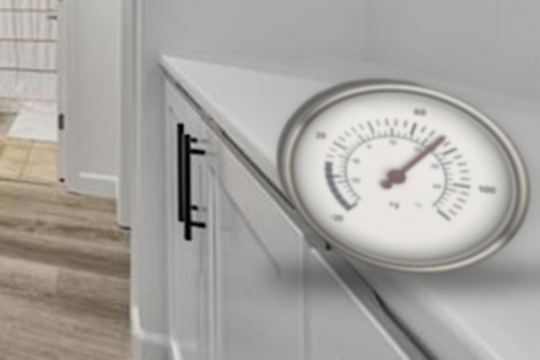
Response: 72; °F
